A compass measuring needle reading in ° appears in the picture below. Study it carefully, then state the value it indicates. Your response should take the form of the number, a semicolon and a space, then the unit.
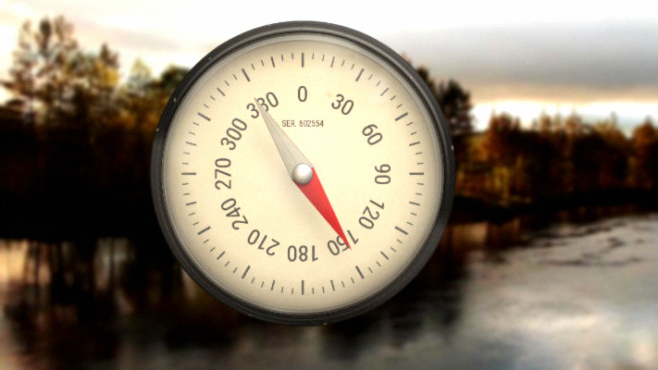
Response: 147.5; °
